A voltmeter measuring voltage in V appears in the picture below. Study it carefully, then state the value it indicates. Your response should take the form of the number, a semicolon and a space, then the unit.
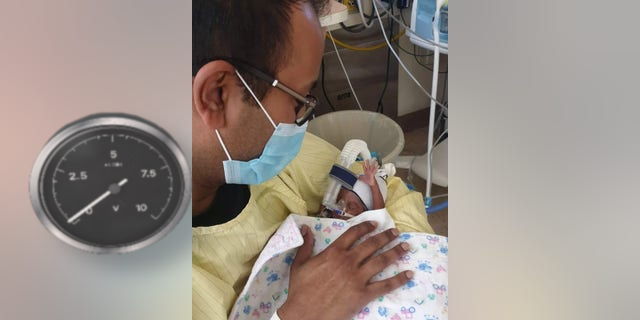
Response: 0.25; V
